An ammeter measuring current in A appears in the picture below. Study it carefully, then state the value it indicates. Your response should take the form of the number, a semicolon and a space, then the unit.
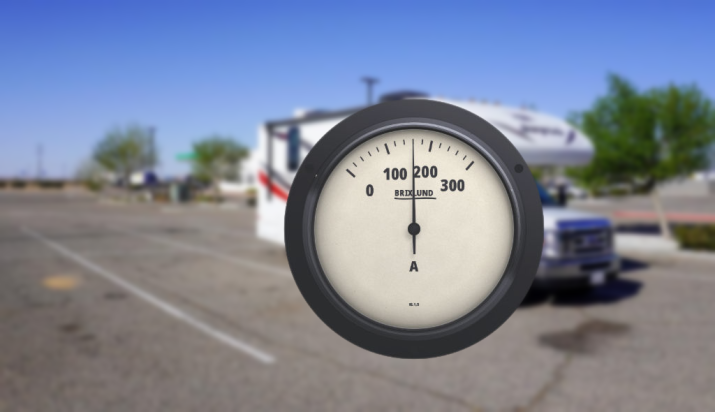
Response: 160; A
